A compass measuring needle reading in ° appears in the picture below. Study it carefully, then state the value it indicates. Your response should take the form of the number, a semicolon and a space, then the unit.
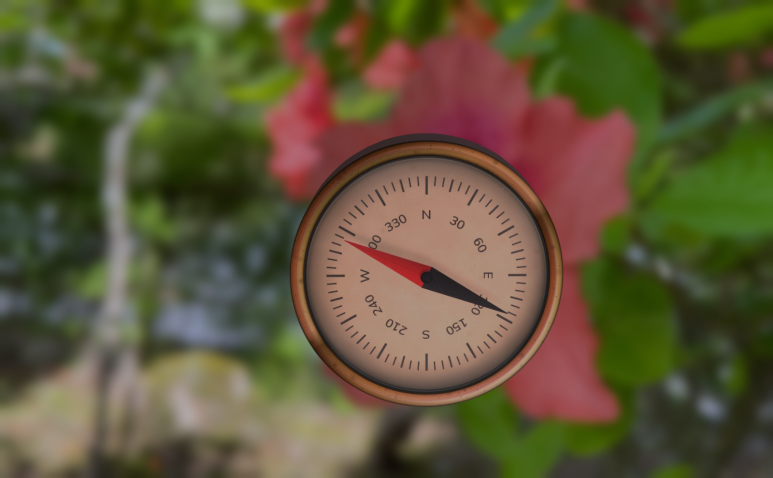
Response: 295; °
